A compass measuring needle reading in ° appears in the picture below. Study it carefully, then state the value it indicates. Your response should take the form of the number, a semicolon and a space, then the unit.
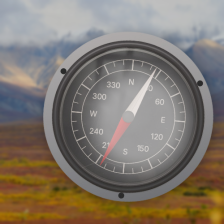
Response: 205; °
